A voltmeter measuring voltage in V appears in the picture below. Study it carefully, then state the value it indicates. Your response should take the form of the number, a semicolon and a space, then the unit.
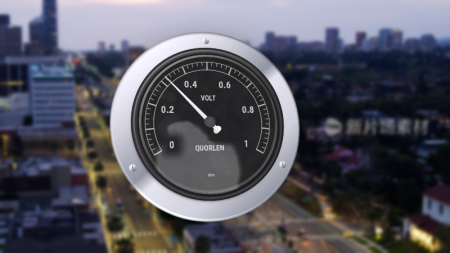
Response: 0.32; V
